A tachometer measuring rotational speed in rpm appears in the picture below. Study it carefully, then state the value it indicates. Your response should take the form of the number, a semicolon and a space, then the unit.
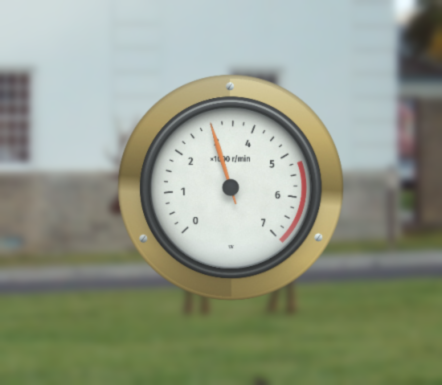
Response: 3000; rpm
